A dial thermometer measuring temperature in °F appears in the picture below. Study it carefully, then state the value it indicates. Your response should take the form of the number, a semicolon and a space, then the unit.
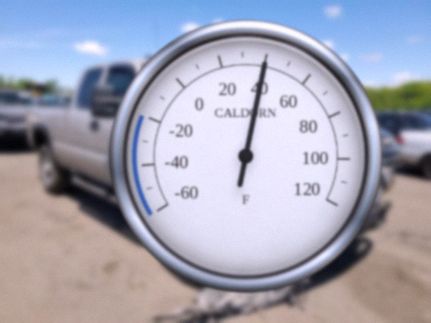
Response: 40; °F
